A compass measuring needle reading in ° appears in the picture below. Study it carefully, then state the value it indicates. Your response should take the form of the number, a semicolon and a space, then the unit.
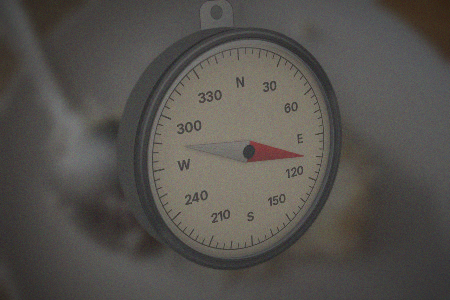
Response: 105; °
